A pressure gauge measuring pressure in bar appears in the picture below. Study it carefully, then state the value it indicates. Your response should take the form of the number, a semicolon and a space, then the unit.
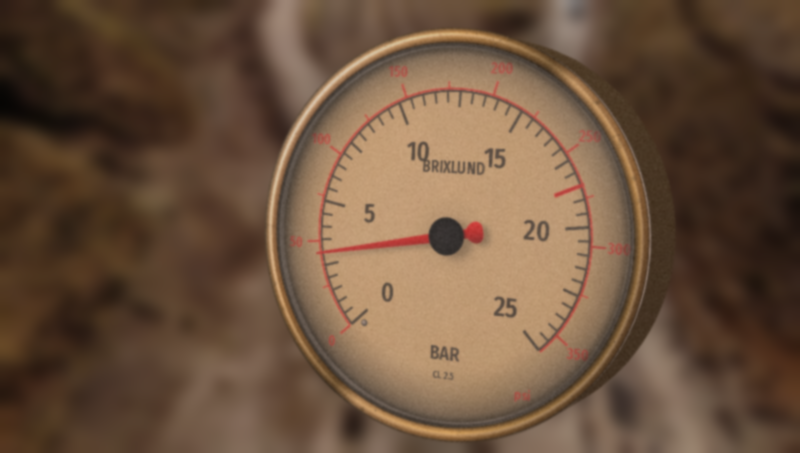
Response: 3; bar
